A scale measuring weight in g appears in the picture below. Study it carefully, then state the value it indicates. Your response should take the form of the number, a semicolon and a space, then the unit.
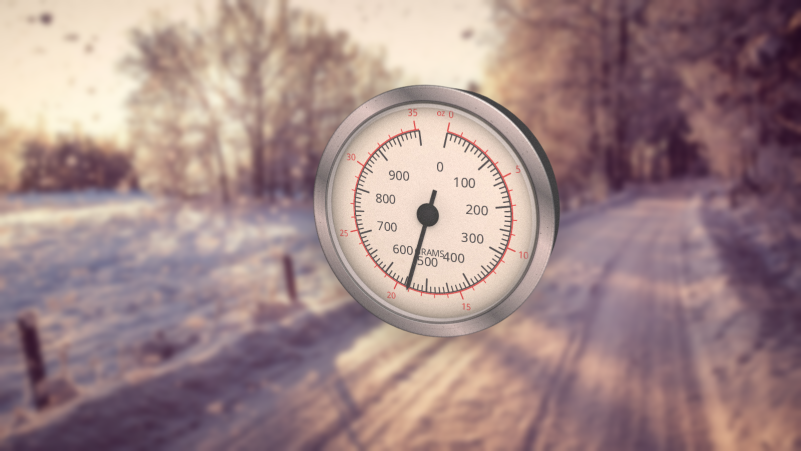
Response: 540; g
